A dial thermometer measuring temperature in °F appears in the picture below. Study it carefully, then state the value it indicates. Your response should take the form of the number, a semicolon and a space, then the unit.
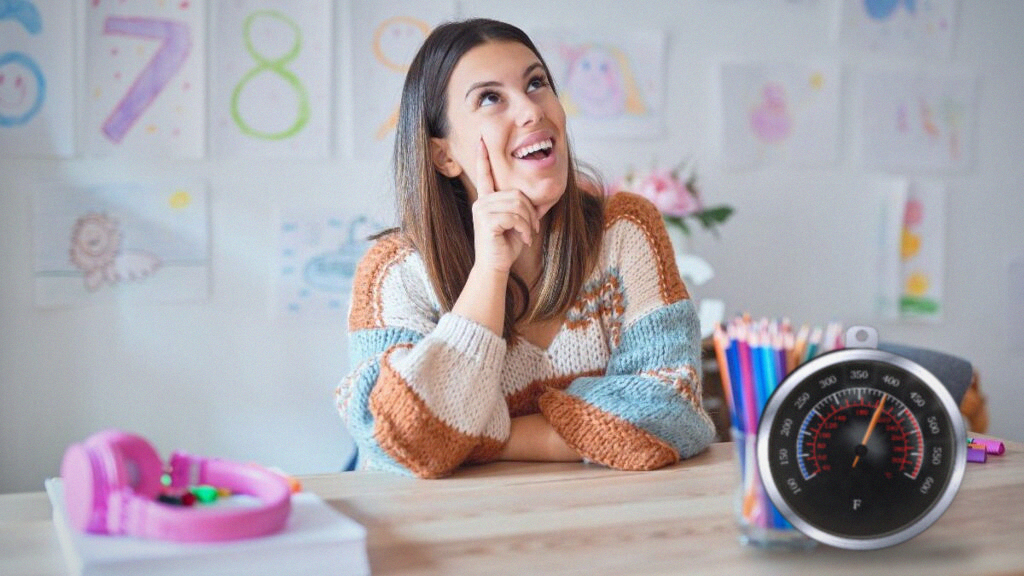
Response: 400; °F
